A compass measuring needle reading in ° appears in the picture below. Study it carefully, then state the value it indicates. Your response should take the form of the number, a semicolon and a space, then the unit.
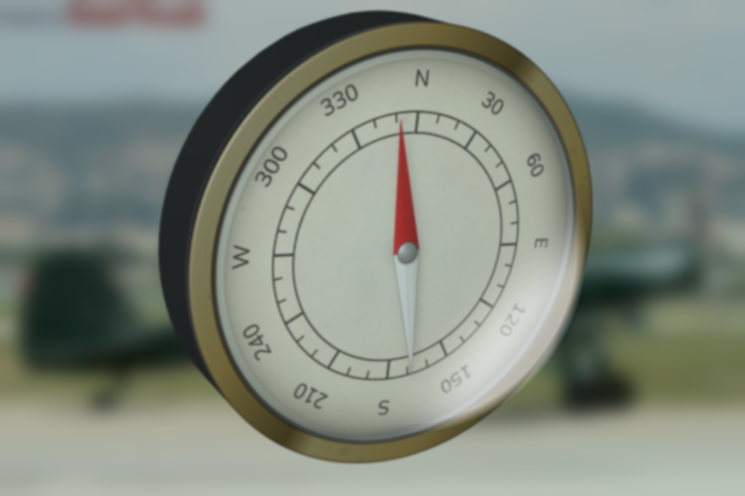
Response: 350; °
